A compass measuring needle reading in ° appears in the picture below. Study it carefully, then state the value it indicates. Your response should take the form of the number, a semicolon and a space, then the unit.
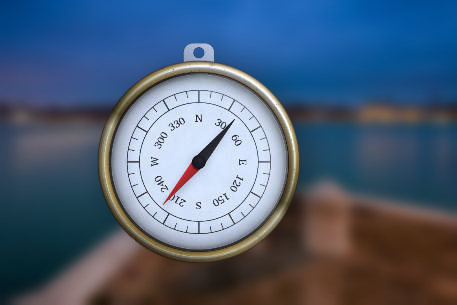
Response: 220; °
